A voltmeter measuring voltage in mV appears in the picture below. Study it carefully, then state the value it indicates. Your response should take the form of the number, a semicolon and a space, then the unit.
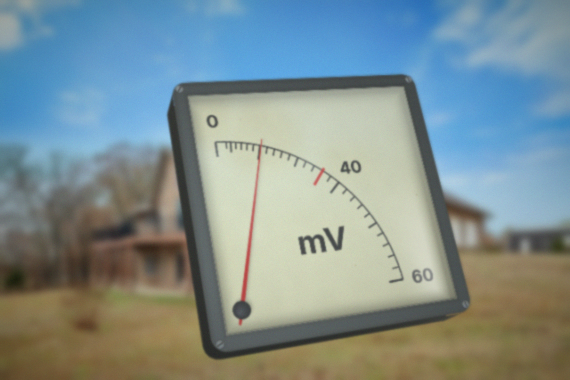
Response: 20; mV
